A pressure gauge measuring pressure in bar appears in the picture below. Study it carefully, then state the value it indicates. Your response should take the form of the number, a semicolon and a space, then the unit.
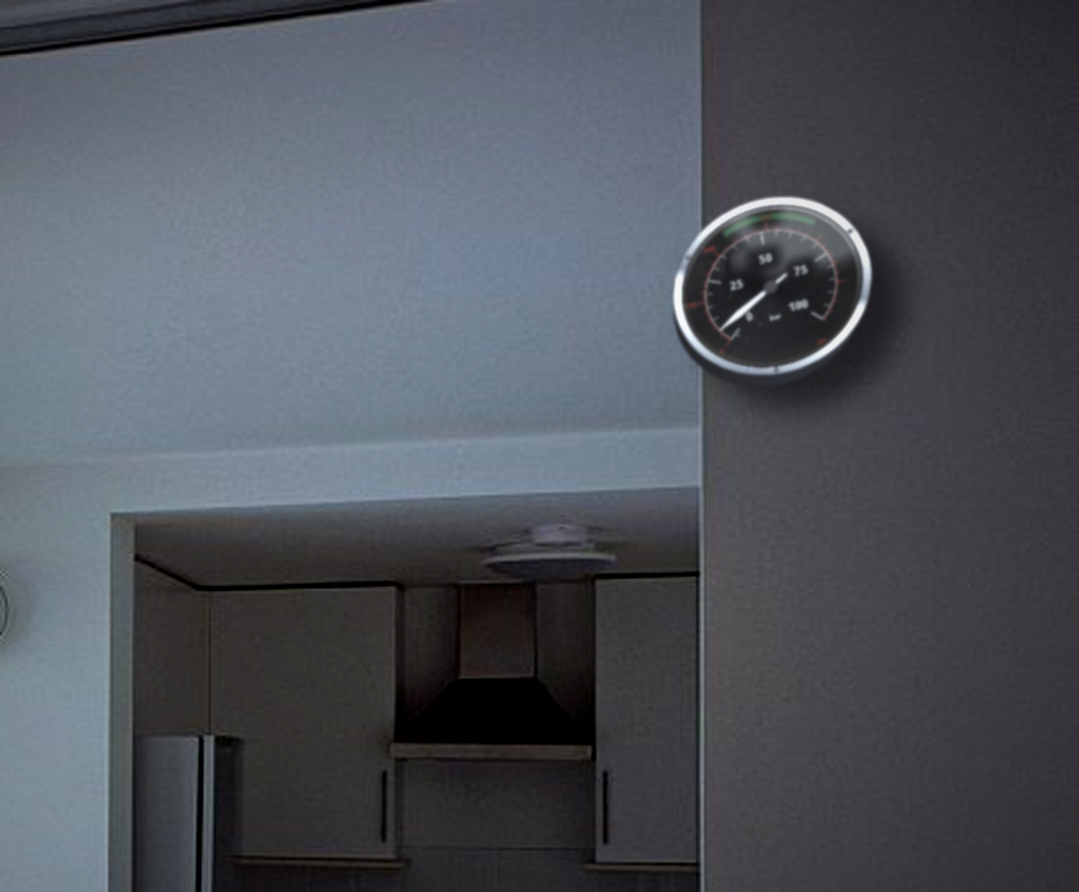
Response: 5; bar
